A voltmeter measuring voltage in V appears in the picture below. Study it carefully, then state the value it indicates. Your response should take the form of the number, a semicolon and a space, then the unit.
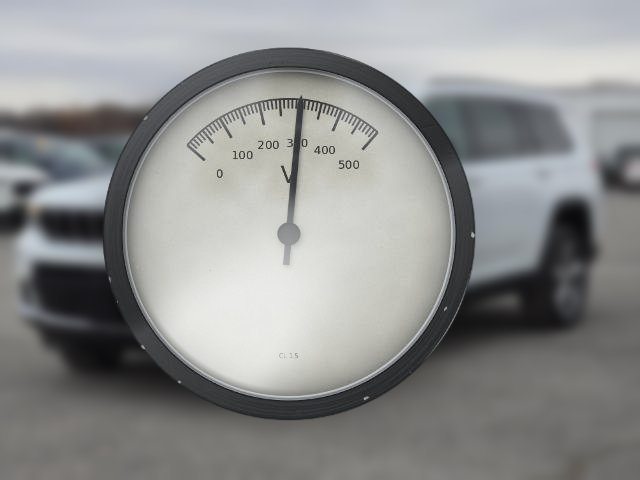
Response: 300; V
